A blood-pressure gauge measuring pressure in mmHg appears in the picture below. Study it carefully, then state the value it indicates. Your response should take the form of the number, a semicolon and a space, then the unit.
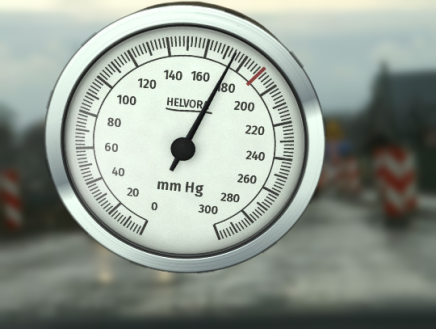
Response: 174; mmHg
